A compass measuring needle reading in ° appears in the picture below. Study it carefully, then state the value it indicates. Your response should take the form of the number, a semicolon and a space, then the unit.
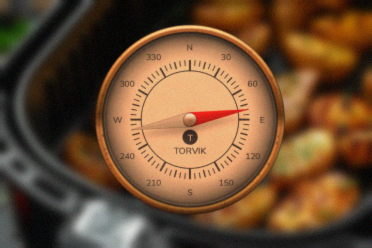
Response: 80; °
